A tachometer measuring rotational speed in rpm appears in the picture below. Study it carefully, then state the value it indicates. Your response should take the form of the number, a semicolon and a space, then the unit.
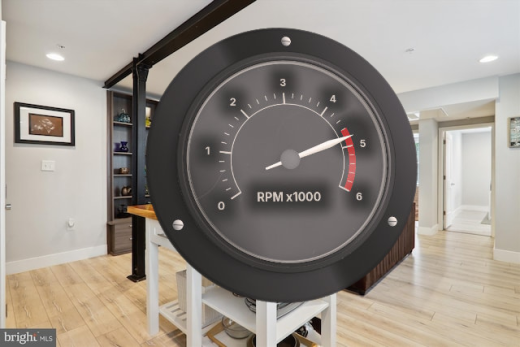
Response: 4800; rpm
